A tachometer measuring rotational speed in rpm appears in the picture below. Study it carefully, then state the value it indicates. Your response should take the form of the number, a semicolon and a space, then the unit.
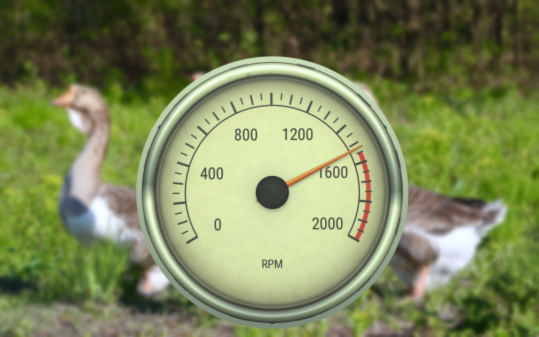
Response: 1525; rpm
